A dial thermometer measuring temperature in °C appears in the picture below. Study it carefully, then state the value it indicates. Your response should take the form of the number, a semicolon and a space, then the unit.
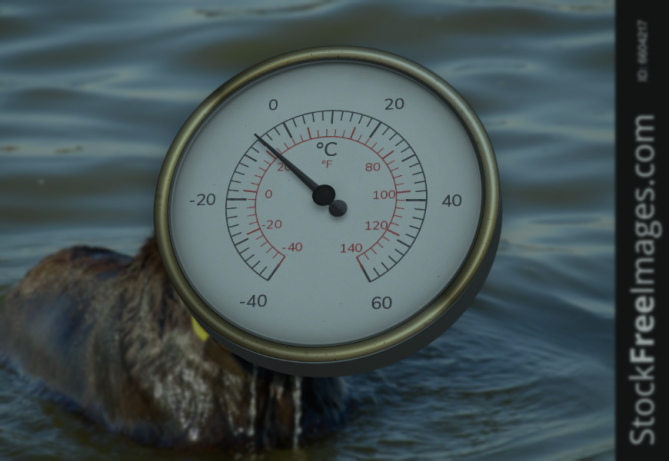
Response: -6; °C
